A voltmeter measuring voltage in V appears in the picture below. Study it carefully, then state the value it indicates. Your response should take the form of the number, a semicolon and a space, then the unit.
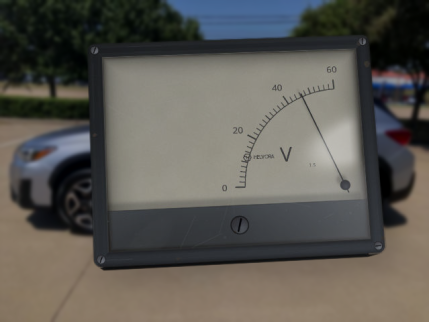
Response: 46; V
